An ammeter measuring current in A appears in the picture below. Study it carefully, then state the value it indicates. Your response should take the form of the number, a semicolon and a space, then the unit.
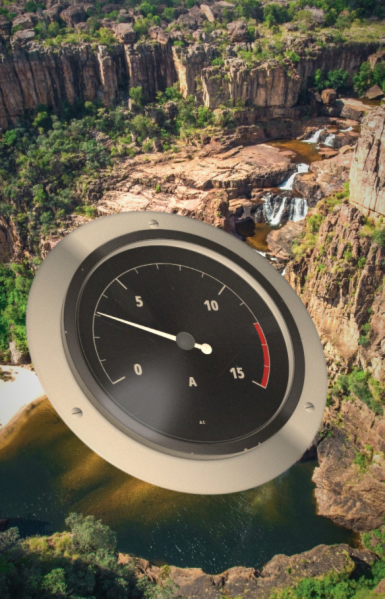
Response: 3; A
